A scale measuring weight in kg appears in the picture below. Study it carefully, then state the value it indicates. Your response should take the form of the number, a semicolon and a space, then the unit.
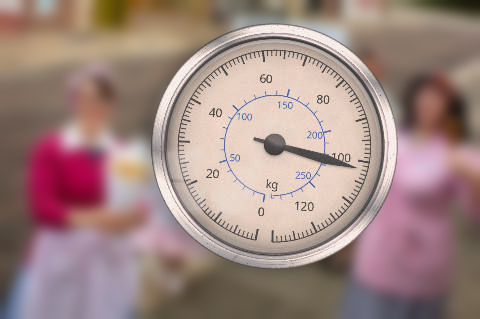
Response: 102; kg
